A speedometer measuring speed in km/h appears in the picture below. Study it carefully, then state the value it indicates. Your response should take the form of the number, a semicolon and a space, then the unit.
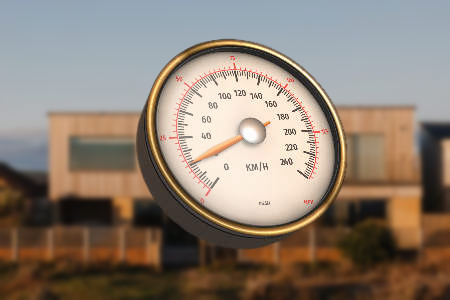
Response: 20; km/h
